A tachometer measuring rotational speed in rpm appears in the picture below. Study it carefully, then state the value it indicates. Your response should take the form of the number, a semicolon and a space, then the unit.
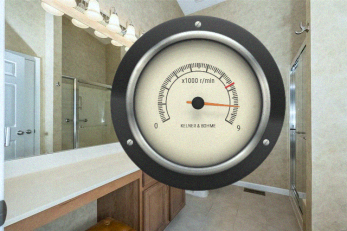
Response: 8000; rpm
